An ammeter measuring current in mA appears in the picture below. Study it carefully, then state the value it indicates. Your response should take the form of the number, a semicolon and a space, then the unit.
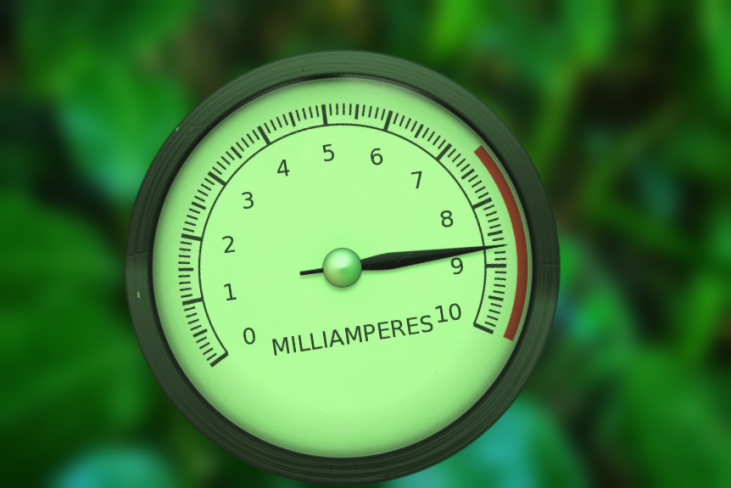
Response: 8.7; mA
